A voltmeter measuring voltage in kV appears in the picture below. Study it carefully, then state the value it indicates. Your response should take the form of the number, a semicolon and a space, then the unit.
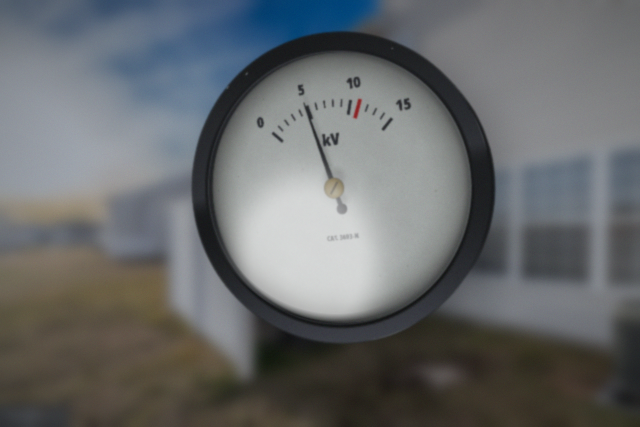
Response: 5; kV
